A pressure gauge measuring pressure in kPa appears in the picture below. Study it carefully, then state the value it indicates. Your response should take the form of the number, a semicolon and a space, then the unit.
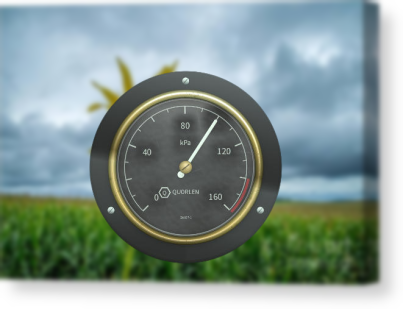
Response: 100; kPa
